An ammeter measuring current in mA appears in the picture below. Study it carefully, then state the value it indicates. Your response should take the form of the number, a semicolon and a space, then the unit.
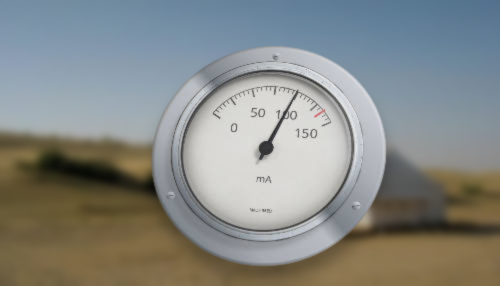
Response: 100; mA
